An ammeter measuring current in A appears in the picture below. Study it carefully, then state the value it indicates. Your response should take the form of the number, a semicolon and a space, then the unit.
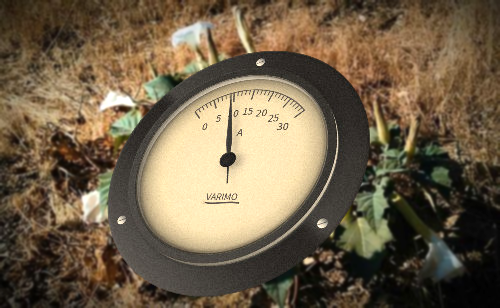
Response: 10; A
